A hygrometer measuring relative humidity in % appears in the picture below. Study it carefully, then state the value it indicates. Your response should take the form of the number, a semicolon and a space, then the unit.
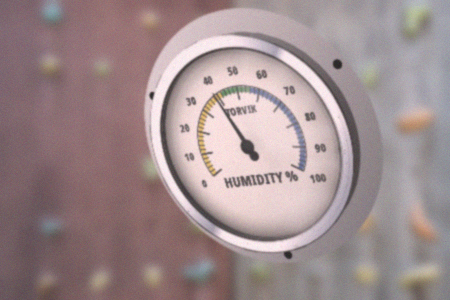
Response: 40; %
